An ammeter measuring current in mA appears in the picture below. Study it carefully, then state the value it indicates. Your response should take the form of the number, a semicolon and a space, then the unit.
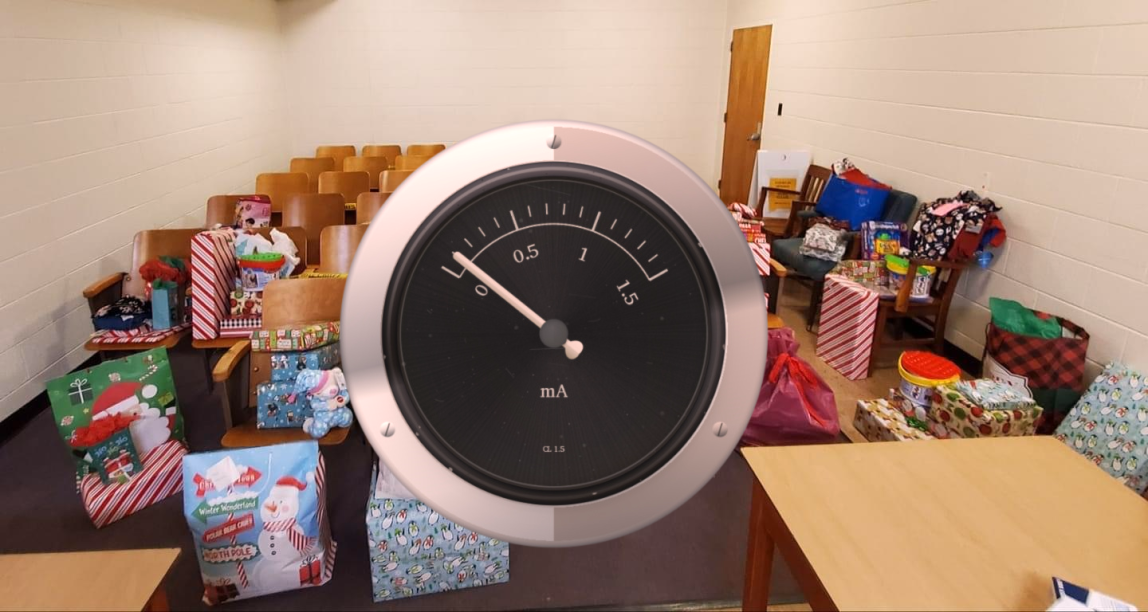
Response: 0.1; mA
